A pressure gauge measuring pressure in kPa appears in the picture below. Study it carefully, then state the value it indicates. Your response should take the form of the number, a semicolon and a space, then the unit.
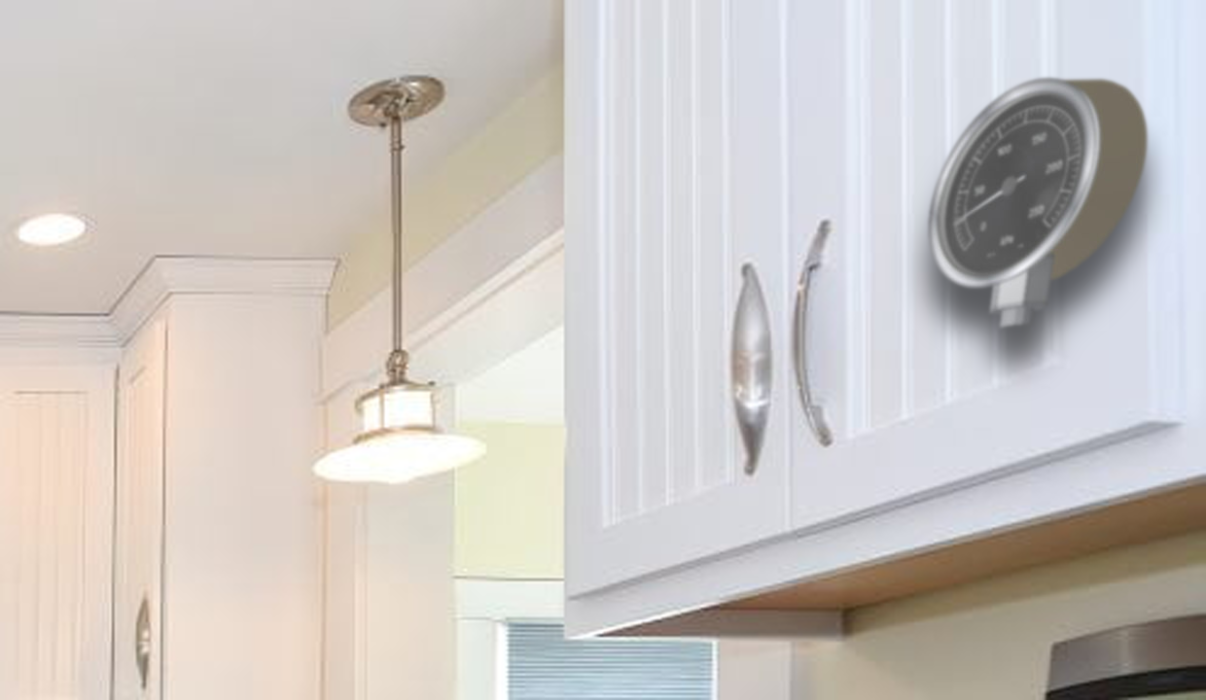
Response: 25; kPa
